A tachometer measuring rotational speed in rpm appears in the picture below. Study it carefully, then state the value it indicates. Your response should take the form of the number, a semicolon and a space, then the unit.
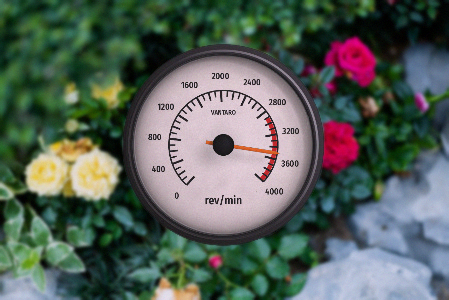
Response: 3500; rpm
